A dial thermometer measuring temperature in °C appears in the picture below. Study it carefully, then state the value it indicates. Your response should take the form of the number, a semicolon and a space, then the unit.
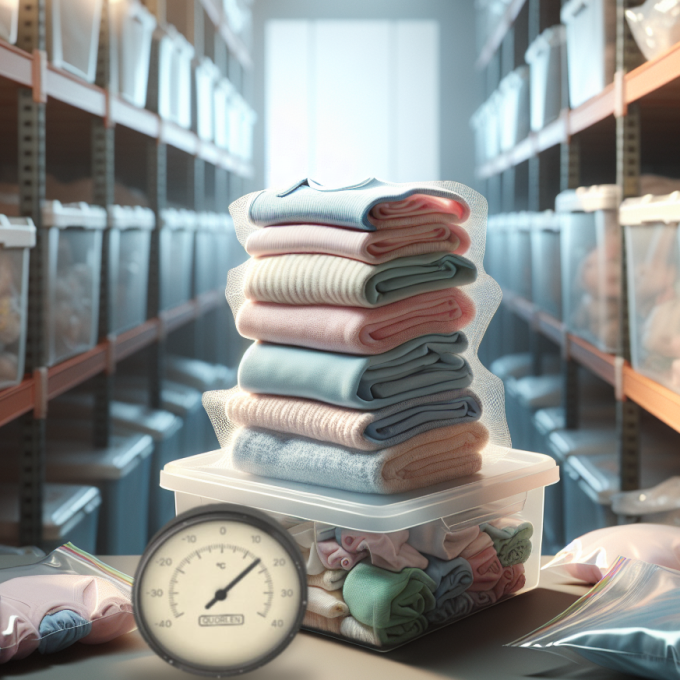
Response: 15; °C
